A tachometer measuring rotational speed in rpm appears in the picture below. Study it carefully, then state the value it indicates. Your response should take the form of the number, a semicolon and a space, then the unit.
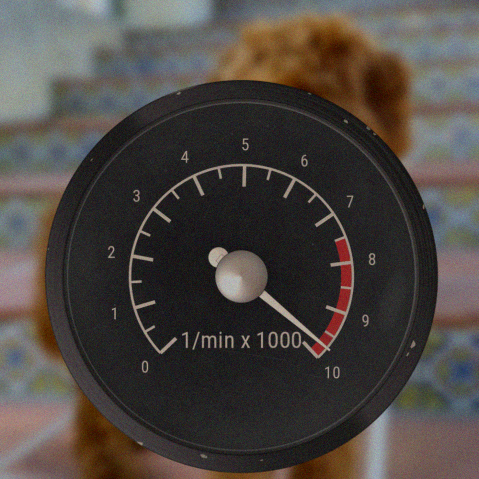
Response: 9750; rpm
